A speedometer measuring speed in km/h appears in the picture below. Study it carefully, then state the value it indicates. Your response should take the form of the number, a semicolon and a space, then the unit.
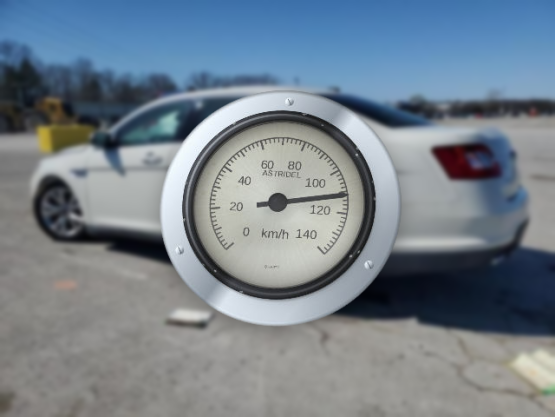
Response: 112; km/h
